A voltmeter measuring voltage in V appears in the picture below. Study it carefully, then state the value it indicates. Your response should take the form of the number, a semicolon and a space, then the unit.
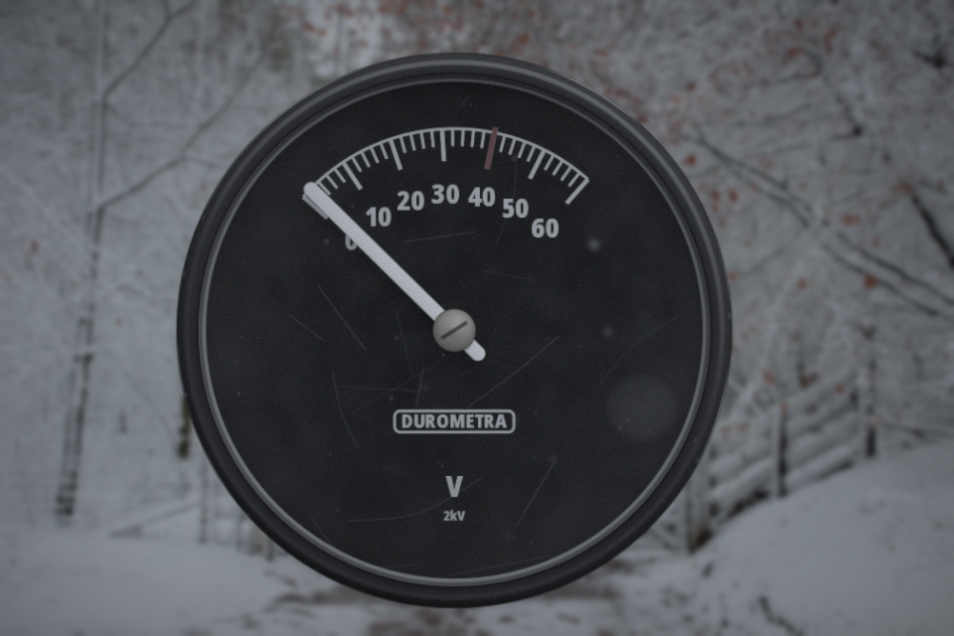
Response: 2; V
